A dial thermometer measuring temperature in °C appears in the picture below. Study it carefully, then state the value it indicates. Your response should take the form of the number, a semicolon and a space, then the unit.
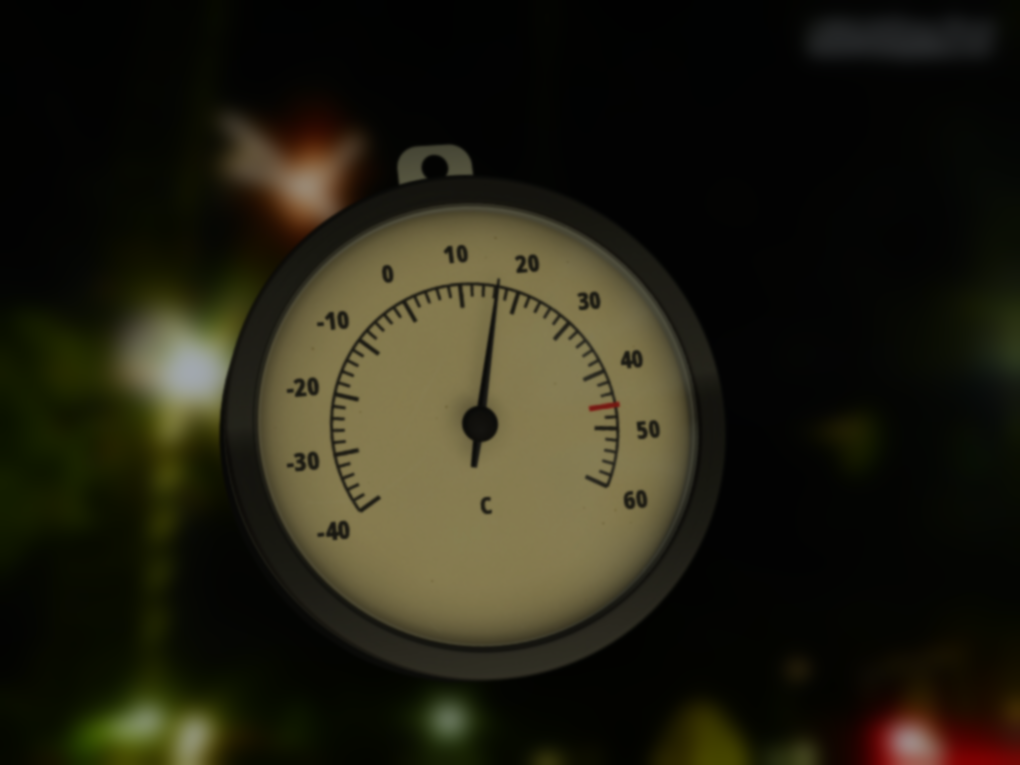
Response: 16; °C
